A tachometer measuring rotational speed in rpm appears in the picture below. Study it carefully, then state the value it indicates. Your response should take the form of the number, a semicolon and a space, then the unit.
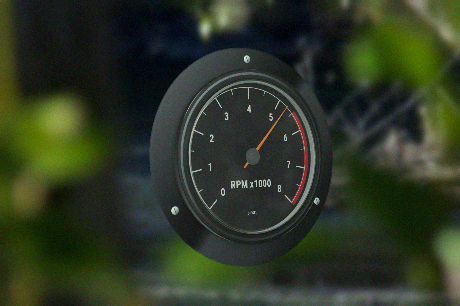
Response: 5250; rpm
